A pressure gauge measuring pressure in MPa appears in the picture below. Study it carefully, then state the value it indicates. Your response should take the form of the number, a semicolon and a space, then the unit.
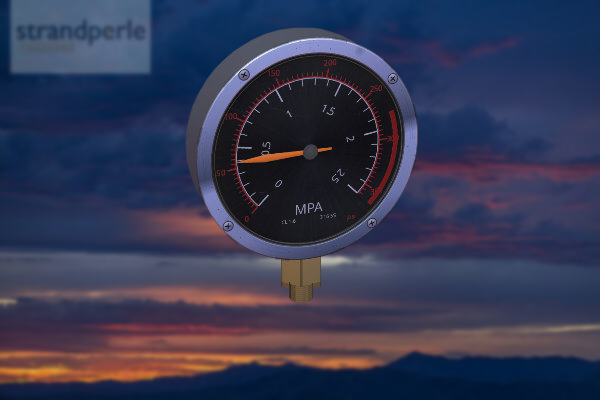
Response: 0.4; MPa
